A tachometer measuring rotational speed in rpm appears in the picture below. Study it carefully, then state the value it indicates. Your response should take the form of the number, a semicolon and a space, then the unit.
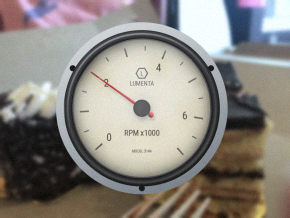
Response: 2000; rpm
